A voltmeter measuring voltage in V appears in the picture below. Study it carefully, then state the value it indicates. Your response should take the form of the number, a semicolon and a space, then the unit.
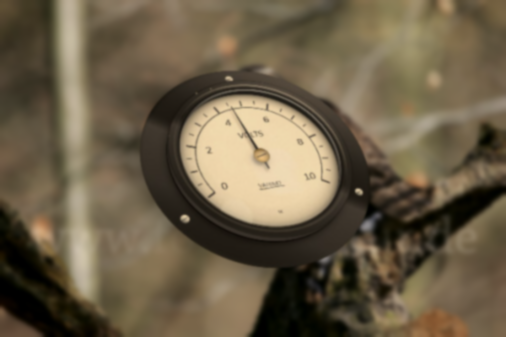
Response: 4.5; V
